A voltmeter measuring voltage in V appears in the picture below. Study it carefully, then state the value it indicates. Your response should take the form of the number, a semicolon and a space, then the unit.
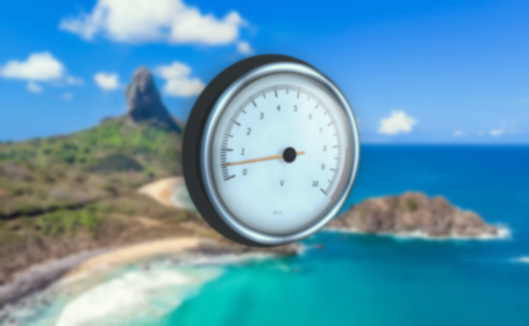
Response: 0.5; V
